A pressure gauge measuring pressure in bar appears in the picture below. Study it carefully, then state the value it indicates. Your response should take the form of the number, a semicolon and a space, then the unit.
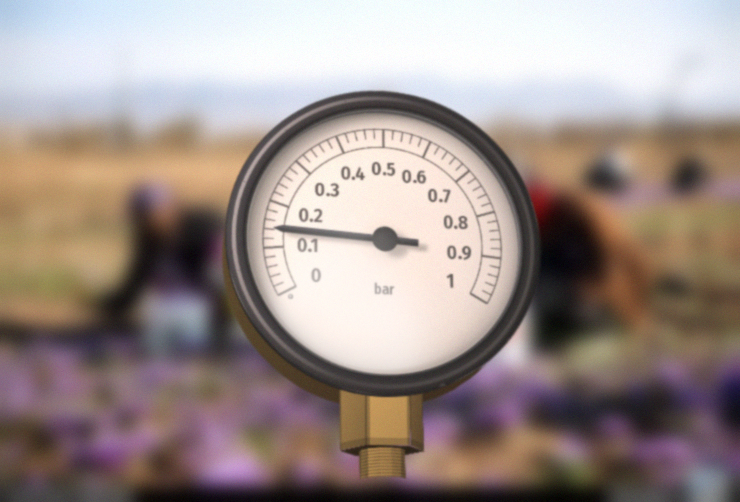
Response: 0.14; bar
